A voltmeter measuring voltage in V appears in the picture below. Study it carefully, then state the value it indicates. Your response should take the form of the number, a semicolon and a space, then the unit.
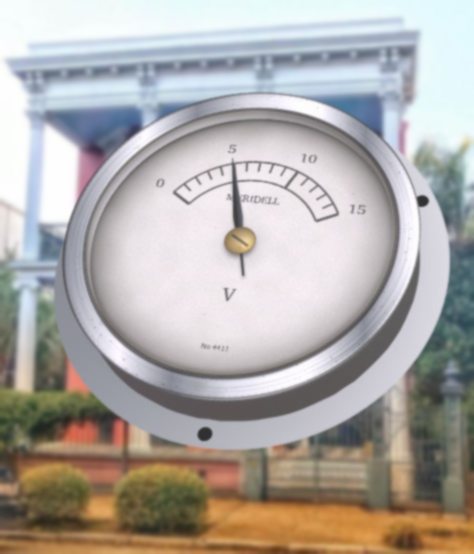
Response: 5; V
